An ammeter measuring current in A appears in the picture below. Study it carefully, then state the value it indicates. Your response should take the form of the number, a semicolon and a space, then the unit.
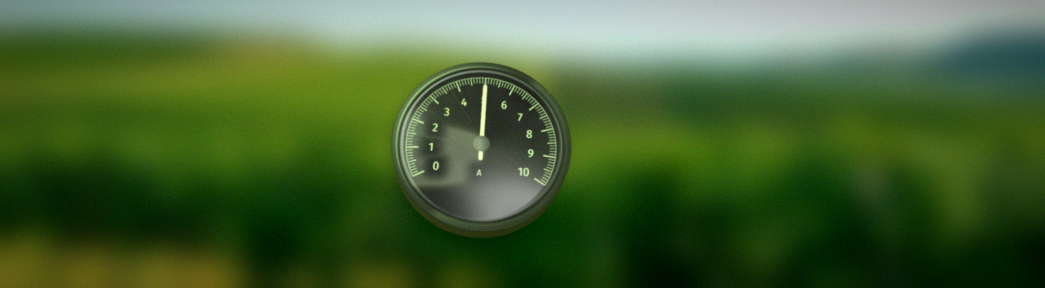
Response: 5; A
